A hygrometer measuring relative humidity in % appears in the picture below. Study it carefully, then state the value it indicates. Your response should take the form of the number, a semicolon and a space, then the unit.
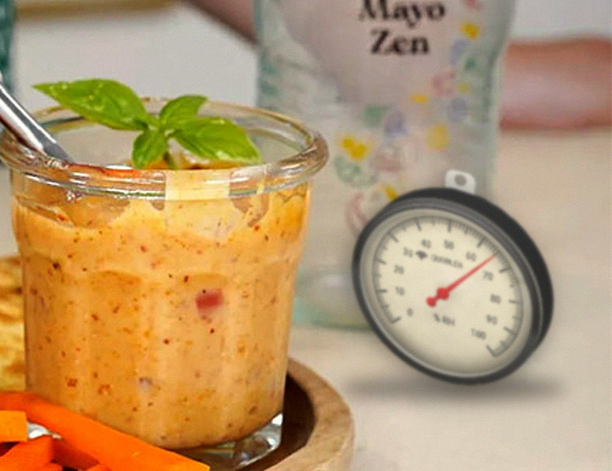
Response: 65; %
